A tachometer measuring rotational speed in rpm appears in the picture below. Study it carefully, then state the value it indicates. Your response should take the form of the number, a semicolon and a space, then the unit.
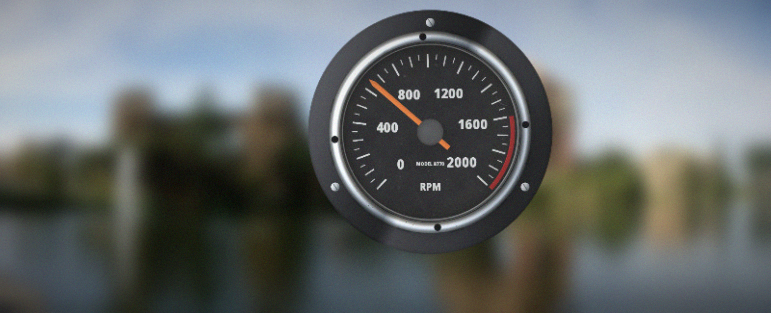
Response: 650; rpm
